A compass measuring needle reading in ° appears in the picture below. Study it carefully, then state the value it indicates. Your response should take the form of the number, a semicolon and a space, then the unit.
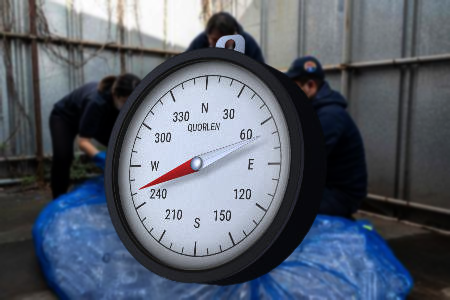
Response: 250; °
